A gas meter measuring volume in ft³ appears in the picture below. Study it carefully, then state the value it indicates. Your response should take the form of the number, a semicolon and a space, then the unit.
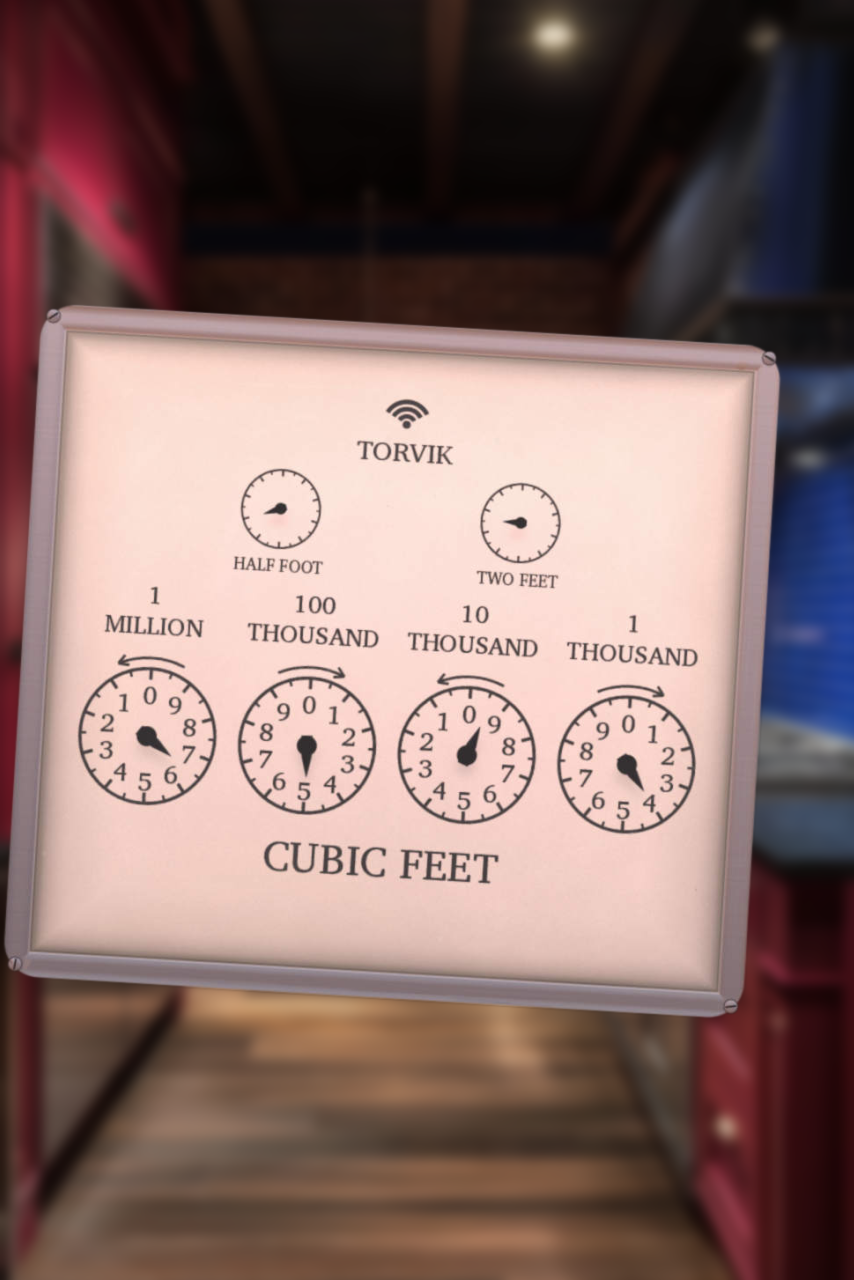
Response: 649400; ft³
